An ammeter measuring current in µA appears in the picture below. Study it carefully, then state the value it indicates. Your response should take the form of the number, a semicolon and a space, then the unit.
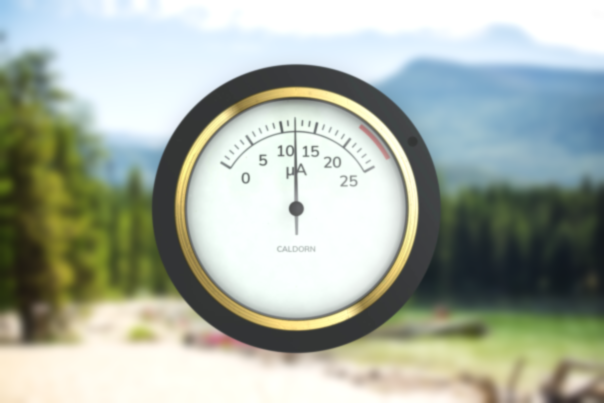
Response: 12; µA
